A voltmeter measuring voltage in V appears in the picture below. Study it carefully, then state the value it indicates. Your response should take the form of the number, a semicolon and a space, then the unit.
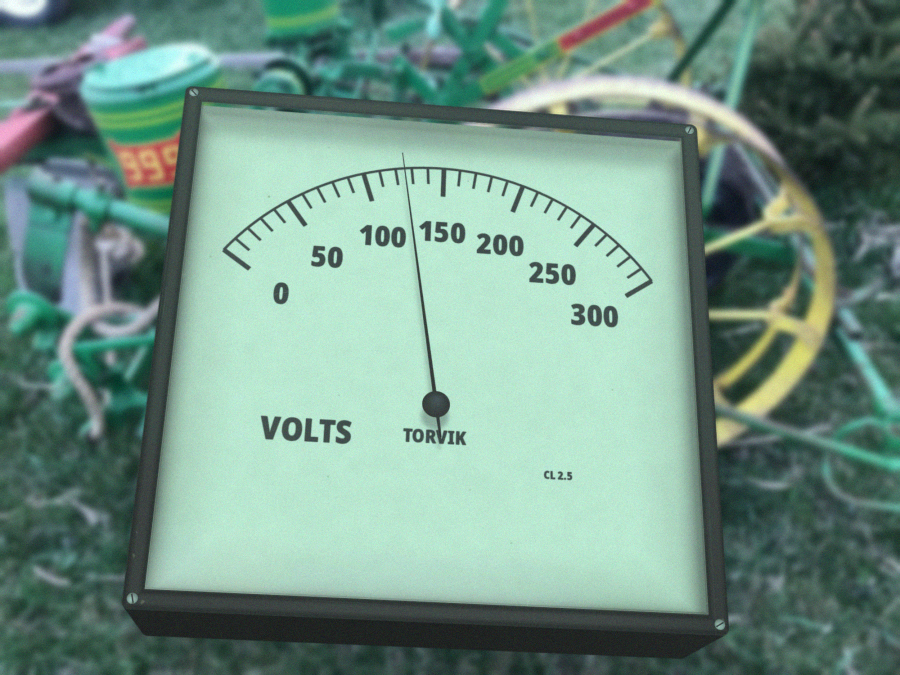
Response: 125; V
